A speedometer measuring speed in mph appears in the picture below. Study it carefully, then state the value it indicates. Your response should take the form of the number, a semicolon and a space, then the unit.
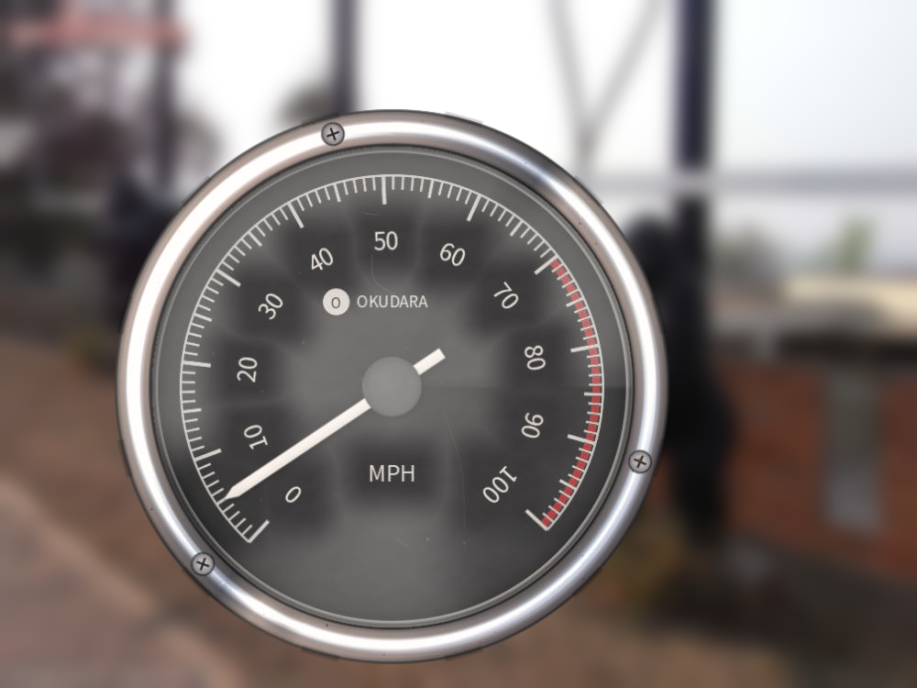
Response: 5; mph
